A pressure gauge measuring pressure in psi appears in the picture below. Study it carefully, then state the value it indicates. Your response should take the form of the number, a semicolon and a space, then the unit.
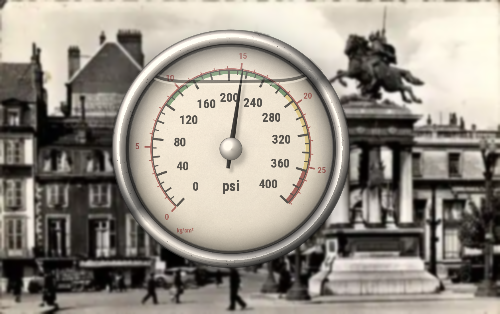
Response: 215; psi
